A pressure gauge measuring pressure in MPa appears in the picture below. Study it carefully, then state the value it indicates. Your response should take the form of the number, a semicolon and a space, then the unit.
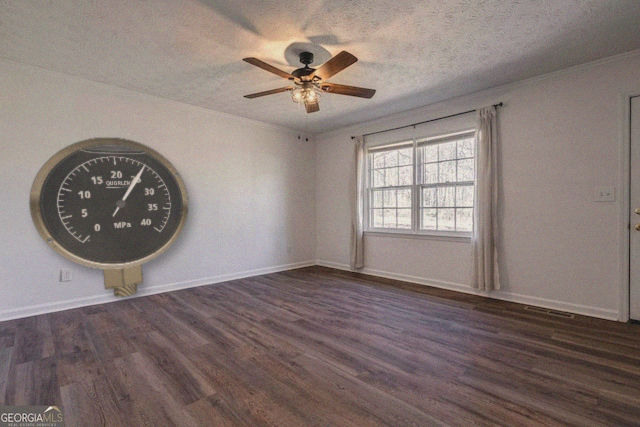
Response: 25; MPa
